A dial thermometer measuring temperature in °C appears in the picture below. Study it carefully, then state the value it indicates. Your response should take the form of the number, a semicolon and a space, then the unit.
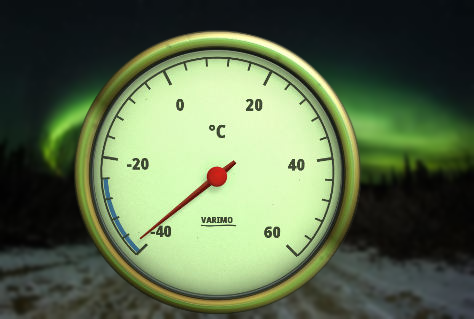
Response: -38; °C
